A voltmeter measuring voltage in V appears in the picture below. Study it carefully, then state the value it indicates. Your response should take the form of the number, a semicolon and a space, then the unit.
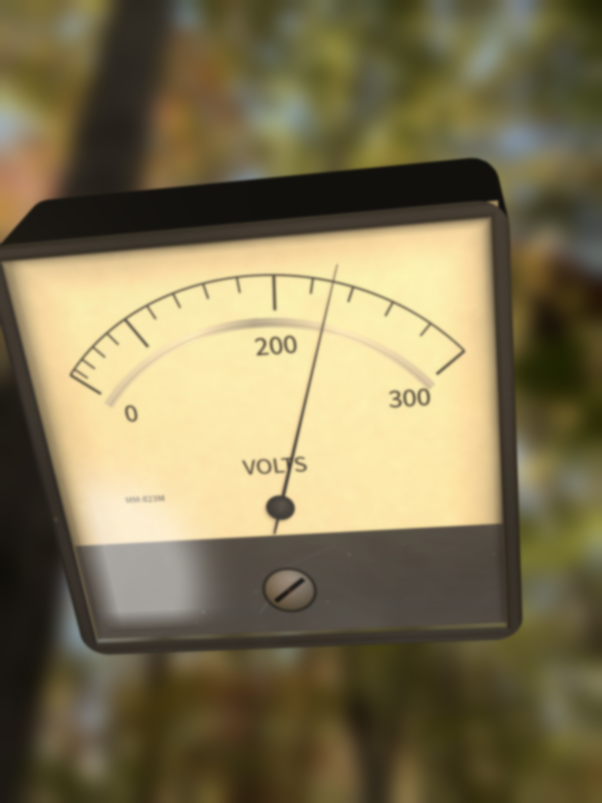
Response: 230; V
